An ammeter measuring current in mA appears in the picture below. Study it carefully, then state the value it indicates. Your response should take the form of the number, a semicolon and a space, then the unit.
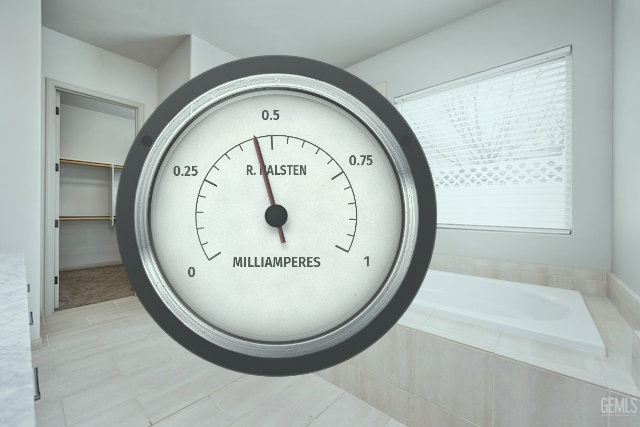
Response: 0.45; mA
